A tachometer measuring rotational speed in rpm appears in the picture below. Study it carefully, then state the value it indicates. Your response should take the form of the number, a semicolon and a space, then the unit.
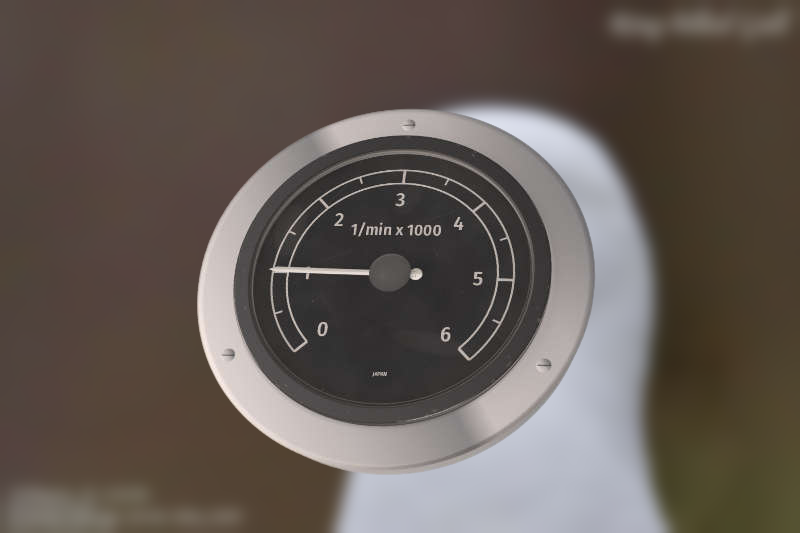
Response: 1000; rpm
